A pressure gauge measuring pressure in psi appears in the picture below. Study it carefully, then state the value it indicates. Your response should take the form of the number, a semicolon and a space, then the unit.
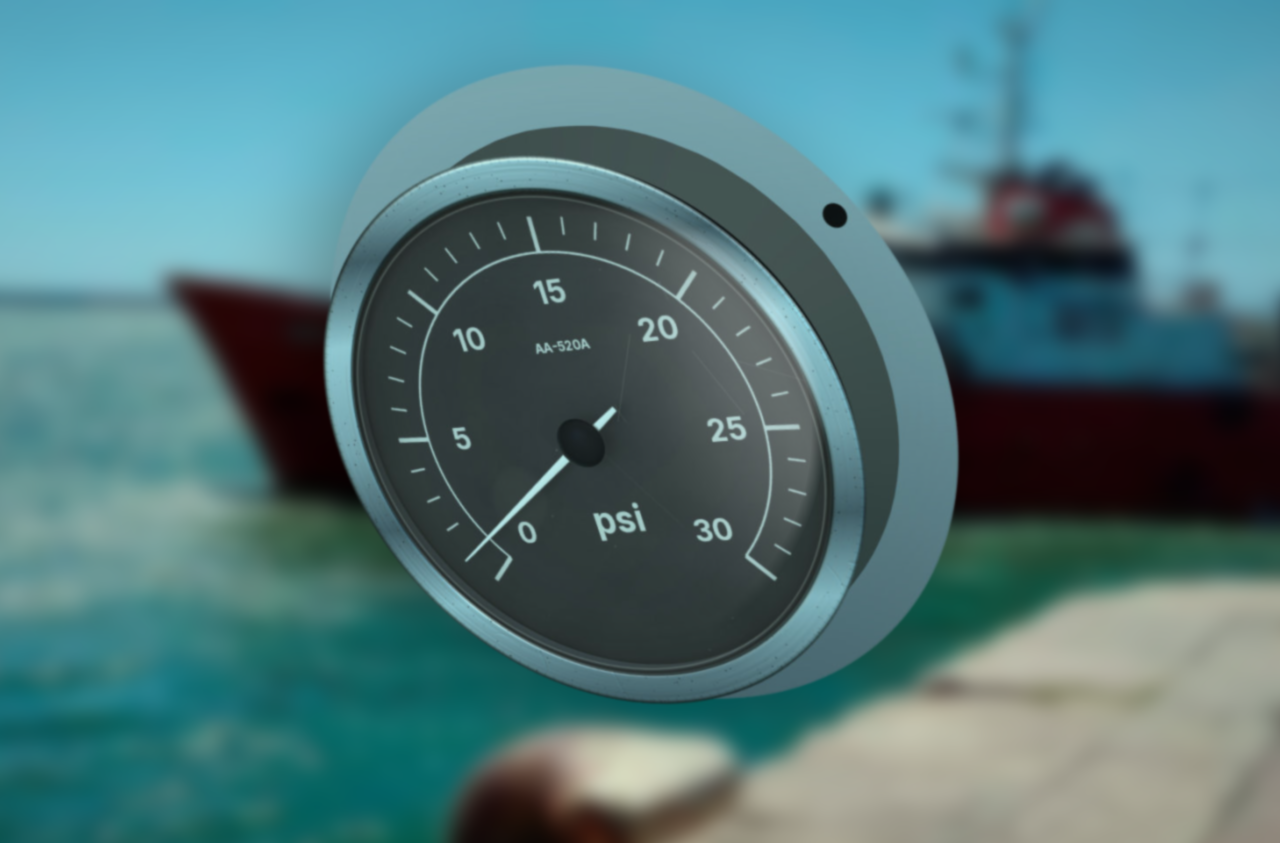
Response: 1; psi
